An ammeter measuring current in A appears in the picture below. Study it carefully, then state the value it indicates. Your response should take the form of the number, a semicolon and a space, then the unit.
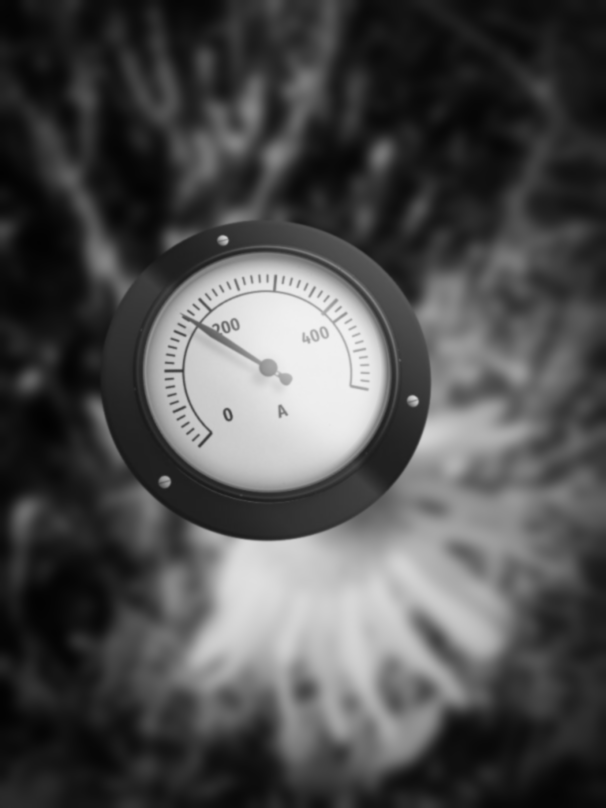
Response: 170; A
